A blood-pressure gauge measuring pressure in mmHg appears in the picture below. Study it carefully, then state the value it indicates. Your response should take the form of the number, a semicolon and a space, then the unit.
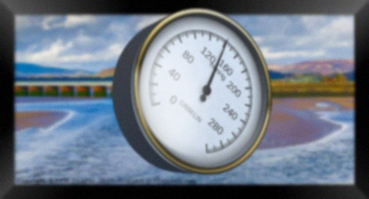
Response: 140; mmHg
